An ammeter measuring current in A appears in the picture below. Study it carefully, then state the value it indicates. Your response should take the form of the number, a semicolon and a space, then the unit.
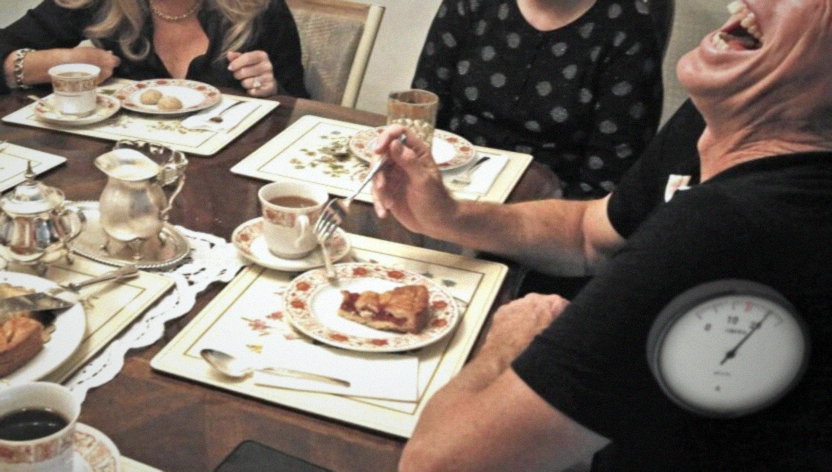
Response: 20; A
